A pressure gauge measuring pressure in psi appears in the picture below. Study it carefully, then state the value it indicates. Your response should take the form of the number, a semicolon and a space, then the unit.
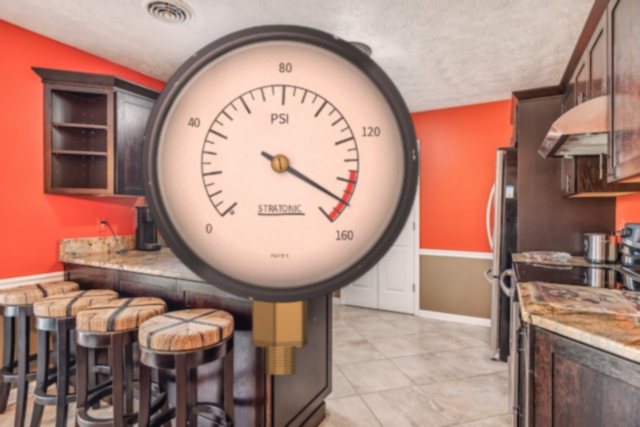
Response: 150; psi
